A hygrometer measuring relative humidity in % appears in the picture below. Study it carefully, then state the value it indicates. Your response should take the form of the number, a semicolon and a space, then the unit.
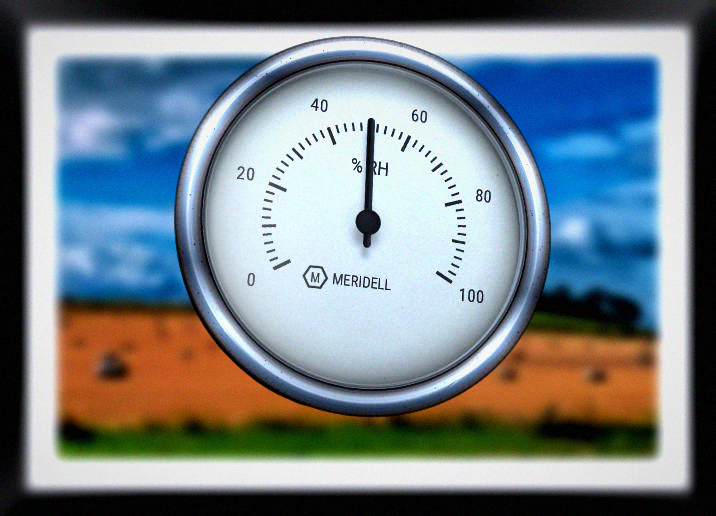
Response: 50; %
